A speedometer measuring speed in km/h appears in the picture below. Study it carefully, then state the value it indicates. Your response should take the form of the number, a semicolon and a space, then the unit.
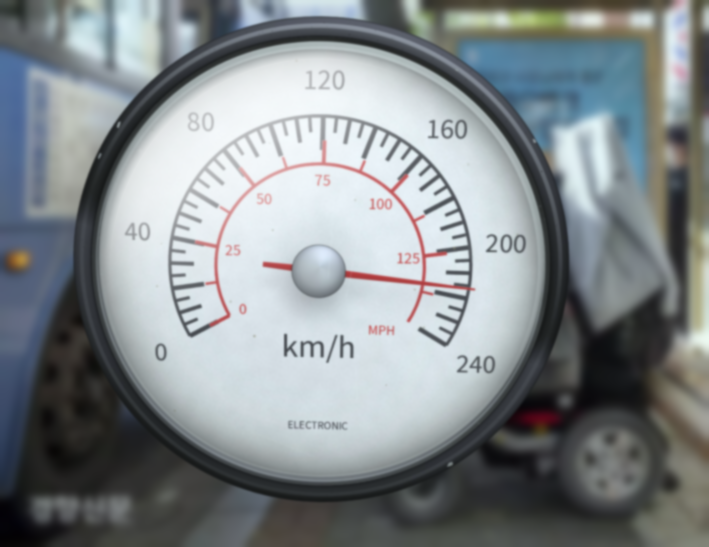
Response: 215; km/h
